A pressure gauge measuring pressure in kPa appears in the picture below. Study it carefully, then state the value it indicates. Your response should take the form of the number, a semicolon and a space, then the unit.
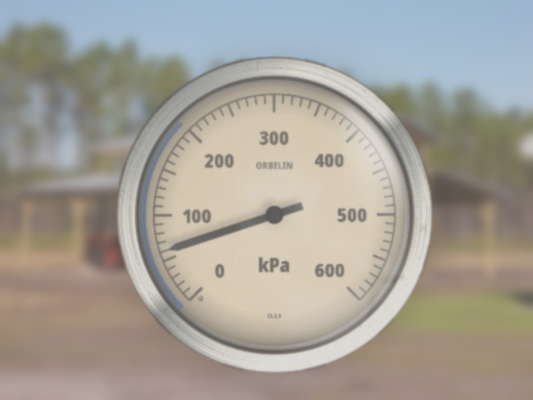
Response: 60; kPa
